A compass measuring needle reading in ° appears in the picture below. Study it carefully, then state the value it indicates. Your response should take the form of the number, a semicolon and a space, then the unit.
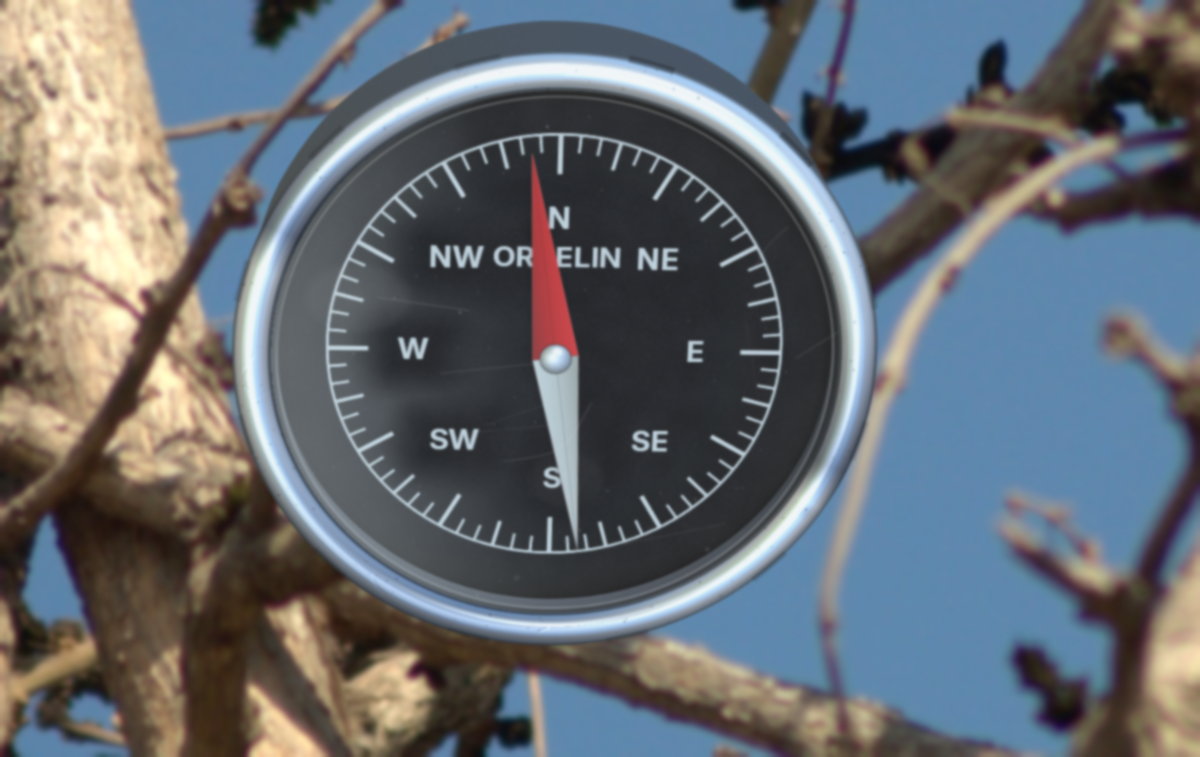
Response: 352.5; °
